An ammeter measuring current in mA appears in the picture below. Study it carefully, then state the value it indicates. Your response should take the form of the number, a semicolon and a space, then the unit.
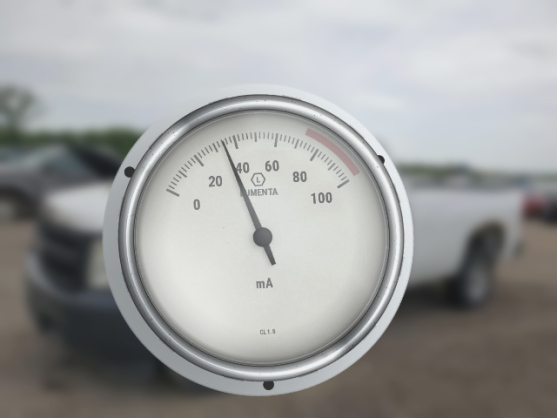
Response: 34; mA
